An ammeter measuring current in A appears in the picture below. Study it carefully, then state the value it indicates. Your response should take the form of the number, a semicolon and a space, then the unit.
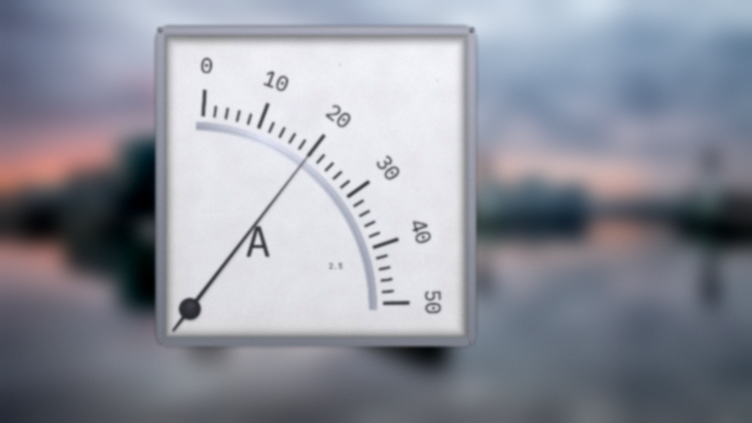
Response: 20; A
